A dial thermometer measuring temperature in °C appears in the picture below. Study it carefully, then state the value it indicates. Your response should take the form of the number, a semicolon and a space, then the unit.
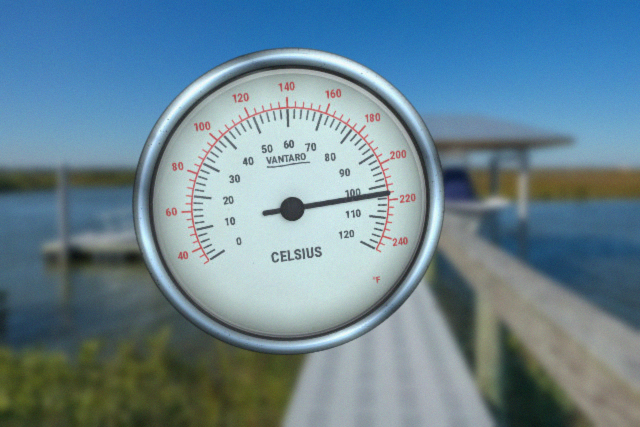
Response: 102; °C
